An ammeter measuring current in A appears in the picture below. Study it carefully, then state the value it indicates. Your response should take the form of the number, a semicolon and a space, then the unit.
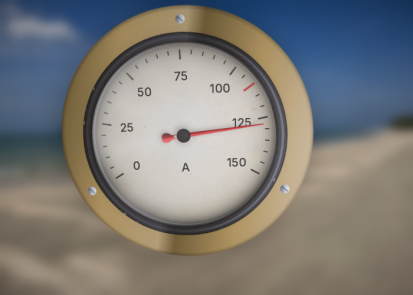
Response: 127.5; A
